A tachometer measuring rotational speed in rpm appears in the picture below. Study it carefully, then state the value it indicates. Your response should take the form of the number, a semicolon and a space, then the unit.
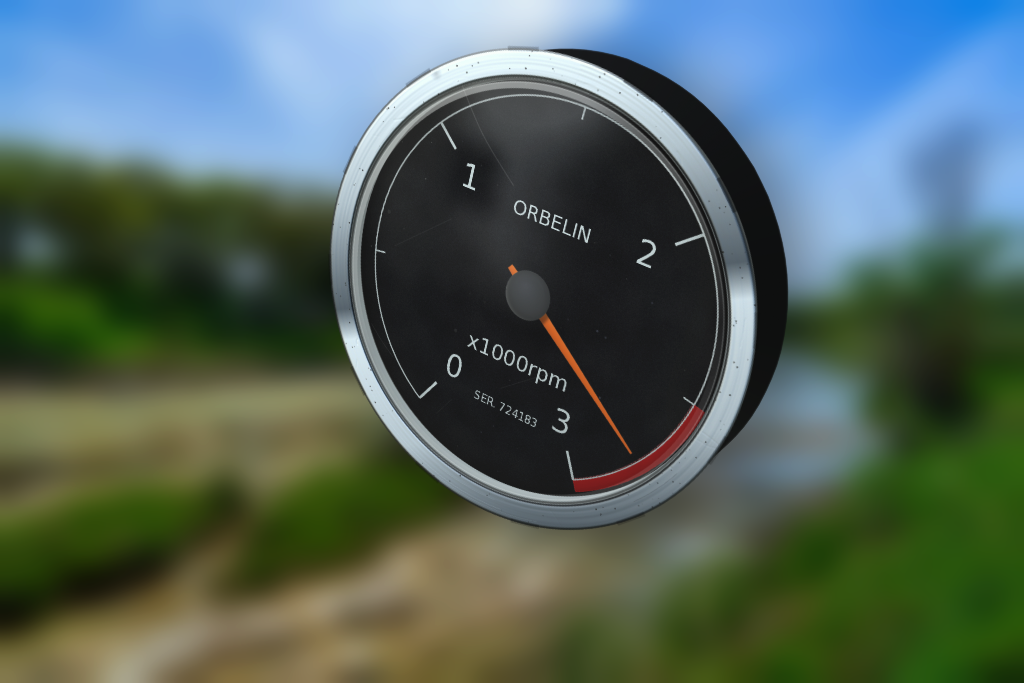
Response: 2750; rpm
